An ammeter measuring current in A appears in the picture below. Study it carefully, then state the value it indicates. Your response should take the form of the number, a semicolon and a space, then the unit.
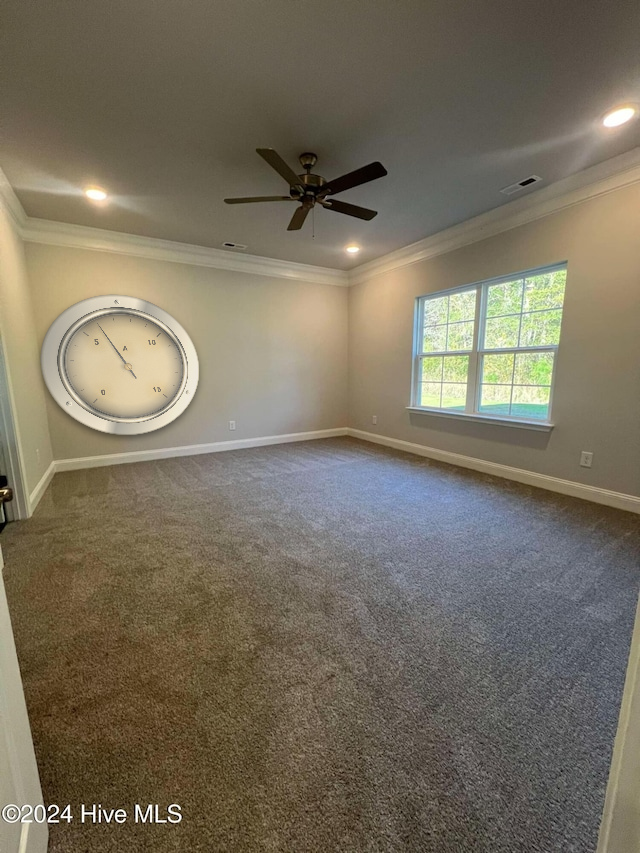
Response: 6; A
